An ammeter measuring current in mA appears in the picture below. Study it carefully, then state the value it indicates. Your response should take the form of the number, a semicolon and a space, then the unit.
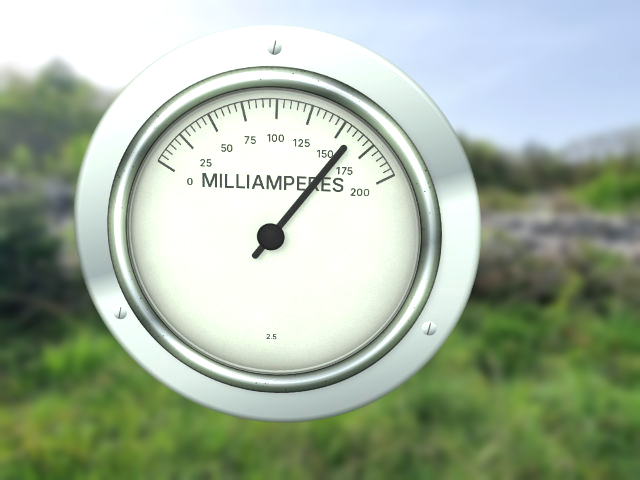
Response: 160; mA
